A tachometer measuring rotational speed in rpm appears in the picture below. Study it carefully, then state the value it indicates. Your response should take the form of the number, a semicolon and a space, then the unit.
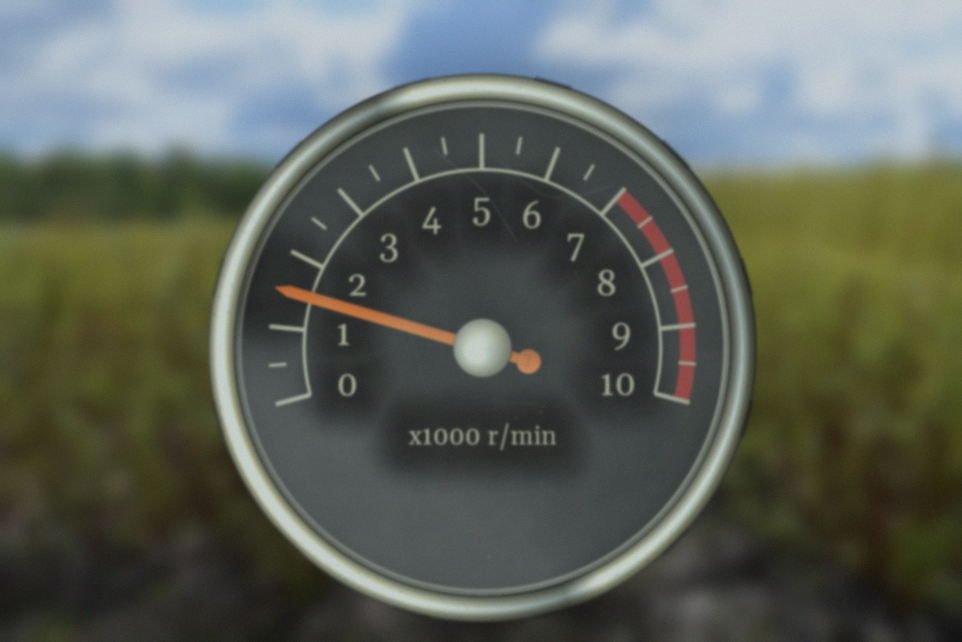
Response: 1500; rpm
